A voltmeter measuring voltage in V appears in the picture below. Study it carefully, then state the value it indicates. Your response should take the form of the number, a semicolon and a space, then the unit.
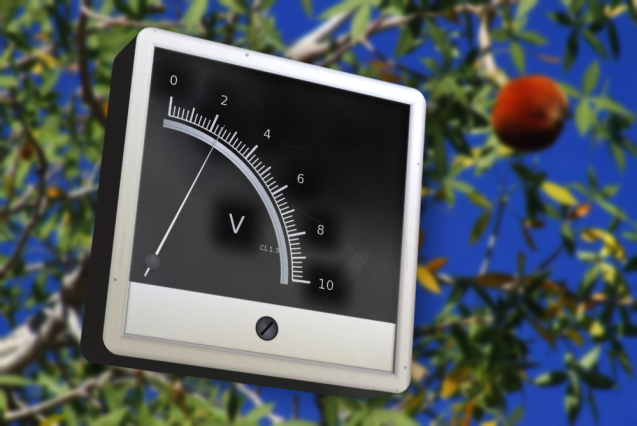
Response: 2.4; V
